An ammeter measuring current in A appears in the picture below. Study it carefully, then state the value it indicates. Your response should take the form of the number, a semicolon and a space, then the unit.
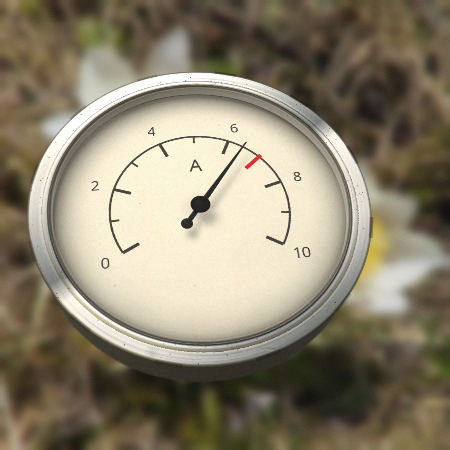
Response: 6.5; A
